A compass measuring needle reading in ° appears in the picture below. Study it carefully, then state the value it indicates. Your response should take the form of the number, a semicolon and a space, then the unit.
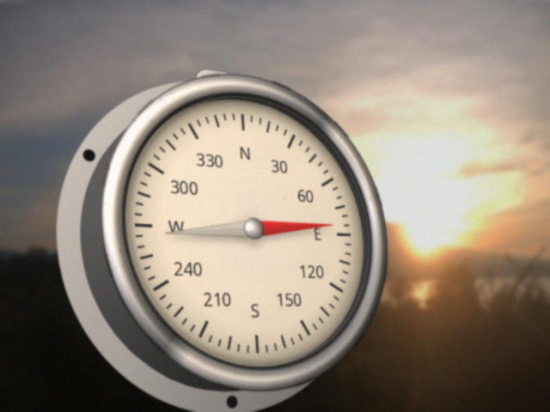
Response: 85; °
